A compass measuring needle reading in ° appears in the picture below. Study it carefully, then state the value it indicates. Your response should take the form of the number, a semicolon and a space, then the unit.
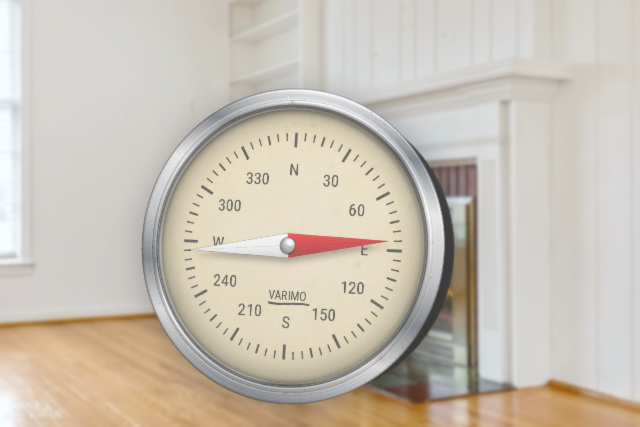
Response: 85; °
